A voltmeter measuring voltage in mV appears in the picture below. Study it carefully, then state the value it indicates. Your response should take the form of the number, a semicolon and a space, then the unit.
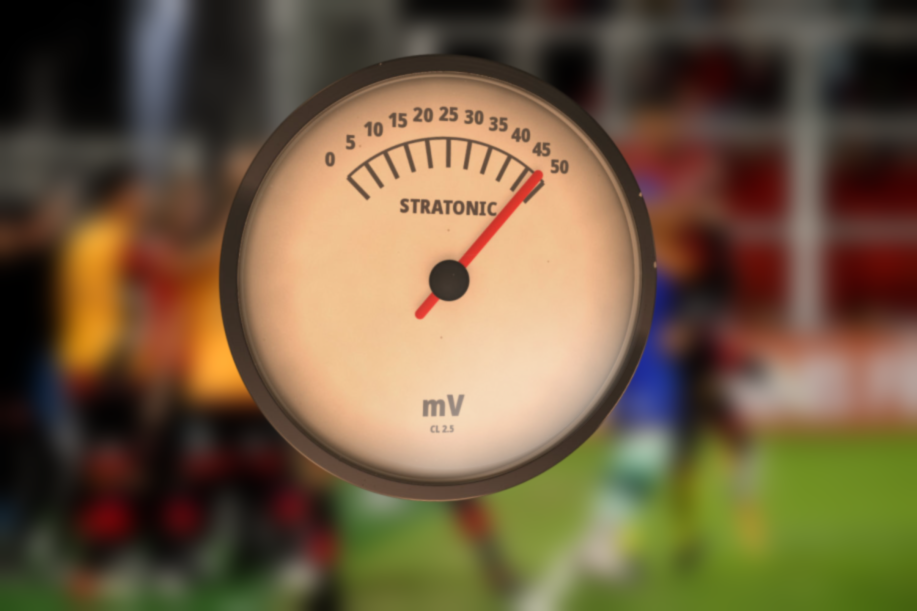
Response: 47.5; mV
